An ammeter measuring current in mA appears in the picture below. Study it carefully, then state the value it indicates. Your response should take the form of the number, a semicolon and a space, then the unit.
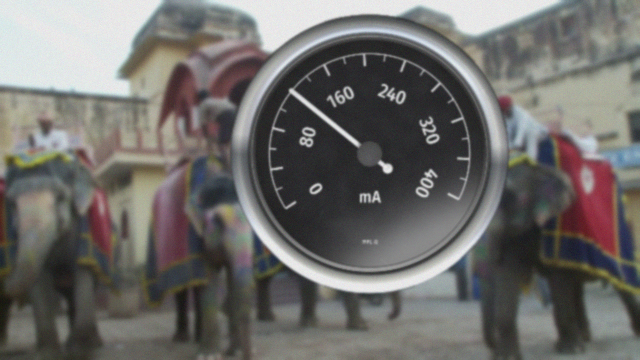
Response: 120; mA
